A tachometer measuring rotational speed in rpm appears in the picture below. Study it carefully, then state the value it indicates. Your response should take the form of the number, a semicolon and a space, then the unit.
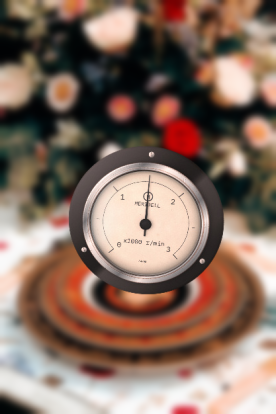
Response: 1500; rpm
